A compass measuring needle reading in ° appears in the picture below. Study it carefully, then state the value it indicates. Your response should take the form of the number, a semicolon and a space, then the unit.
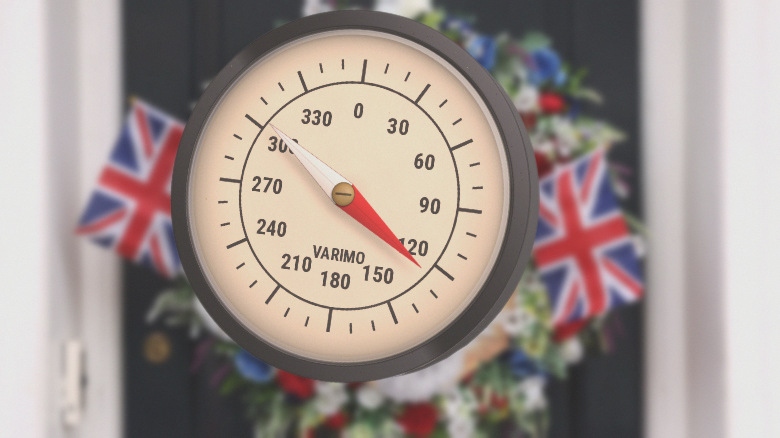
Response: 125; °
